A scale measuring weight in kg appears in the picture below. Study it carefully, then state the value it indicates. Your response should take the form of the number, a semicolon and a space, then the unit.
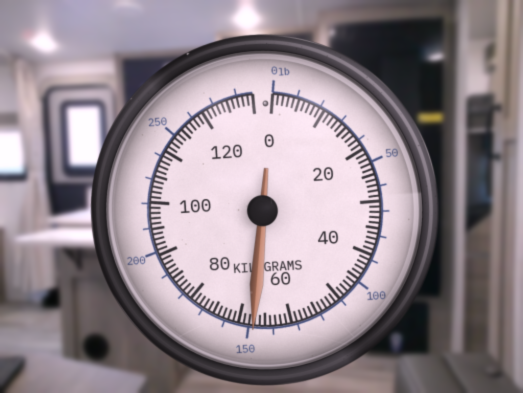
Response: 67; kg
